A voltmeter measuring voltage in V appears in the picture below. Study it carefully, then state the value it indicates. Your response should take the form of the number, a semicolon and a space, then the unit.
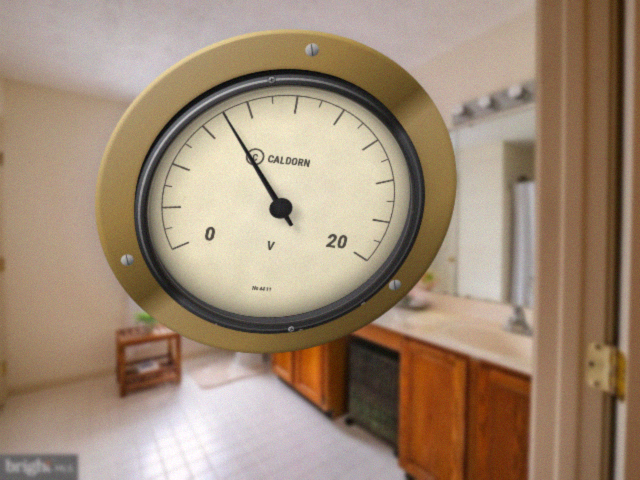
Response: 7; V
